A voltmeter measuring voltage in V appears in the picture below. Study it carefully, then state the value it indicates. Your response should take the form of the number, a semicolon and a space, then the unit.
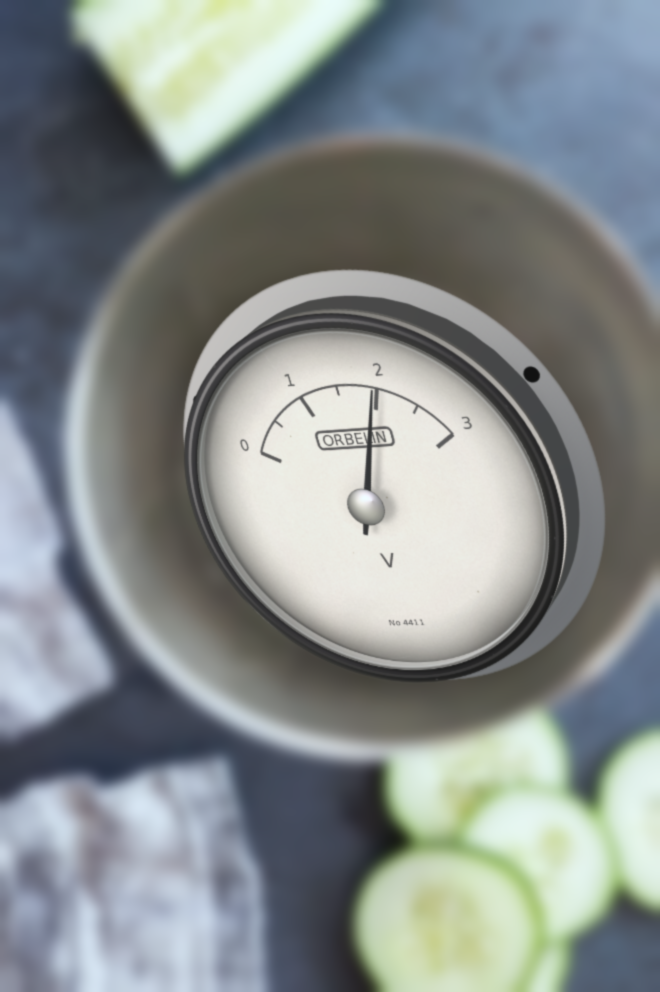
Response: 2; V
